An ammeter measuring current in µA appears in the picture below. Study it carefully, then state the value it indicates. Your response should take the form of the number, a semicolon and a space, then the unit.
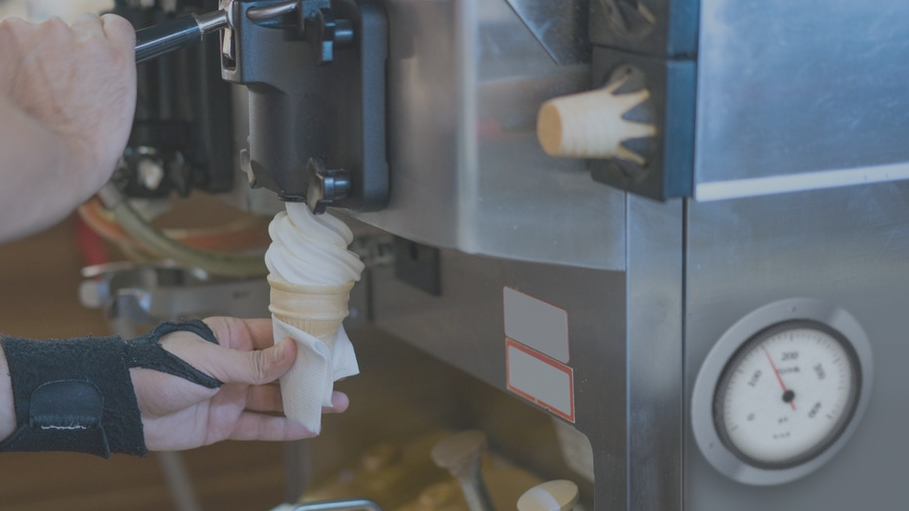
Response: 150; µA
